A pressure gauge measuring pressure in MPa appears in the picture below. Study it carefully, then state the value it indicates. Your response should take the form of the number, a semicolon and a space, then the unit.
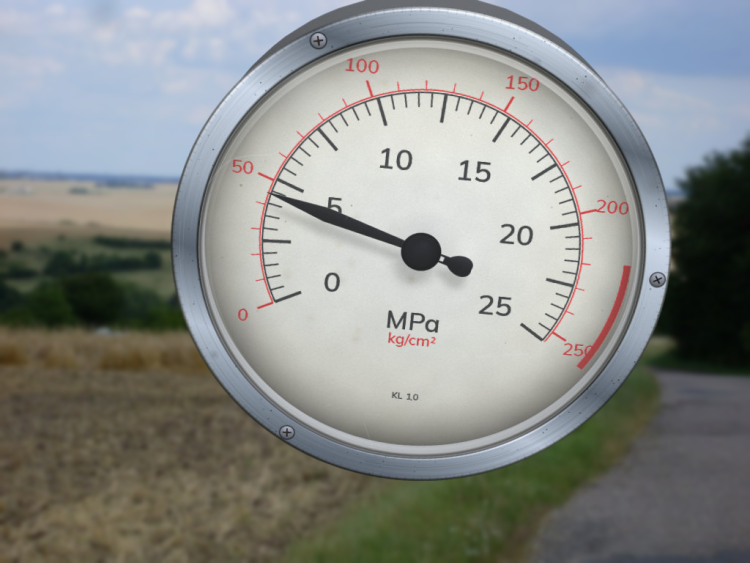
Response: 4.5; MPa
